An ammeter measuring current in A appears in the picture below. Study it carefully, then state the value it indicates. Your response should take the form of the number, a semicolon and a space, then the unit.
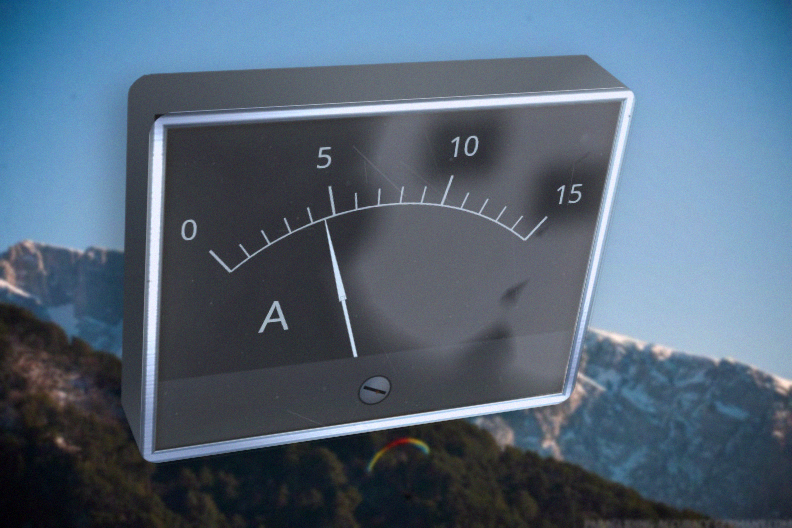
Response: 4.5; A
